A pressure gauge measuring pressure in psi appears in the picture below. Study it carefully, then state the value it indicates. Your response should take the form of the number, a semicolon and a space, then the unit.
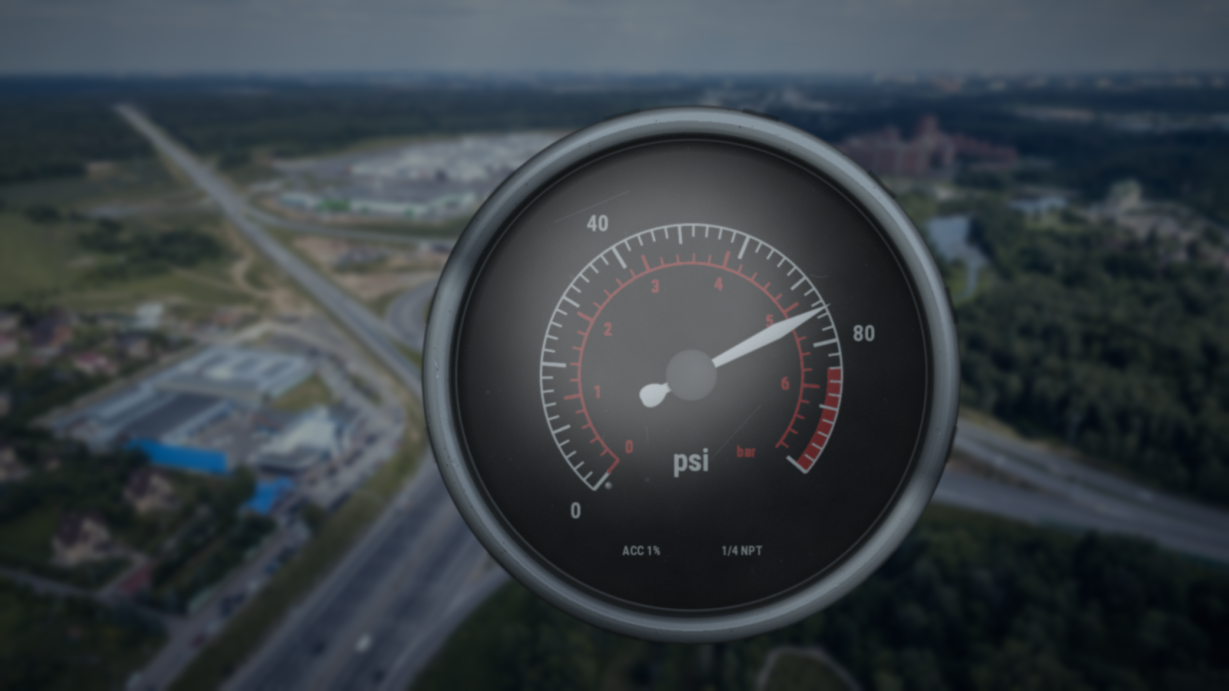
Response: 75; psi
